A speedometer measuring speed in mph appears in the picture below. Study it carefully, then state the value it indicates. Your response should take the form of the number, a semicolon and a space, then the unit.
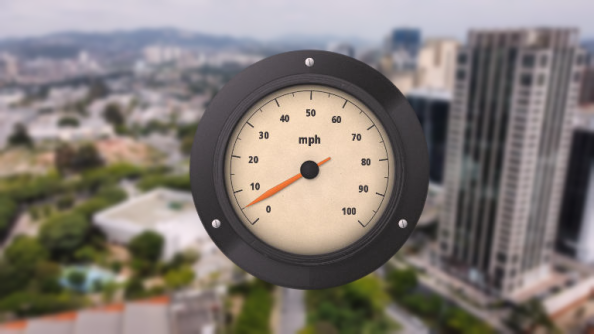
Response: 5; mph
